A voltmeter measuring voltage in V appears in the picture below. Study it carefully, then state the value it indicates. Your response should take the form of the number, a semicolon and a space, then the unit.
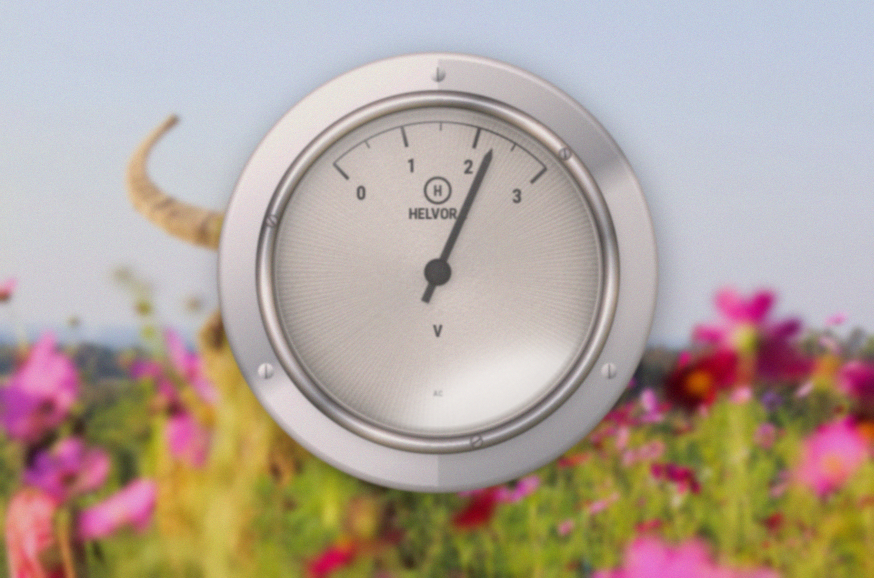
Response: 2.25; V
